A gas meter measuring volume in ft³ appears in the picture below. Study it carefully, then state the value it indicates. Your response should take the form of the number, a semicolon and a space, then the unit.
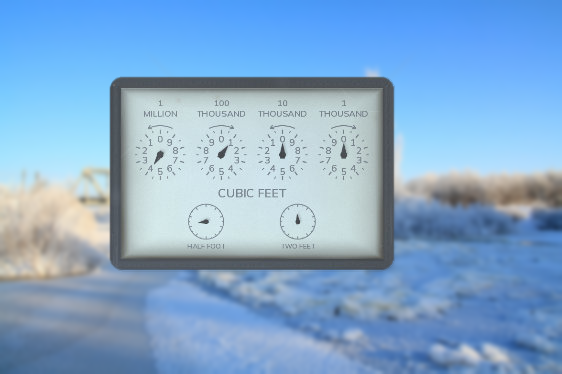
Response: 410000; ft³
